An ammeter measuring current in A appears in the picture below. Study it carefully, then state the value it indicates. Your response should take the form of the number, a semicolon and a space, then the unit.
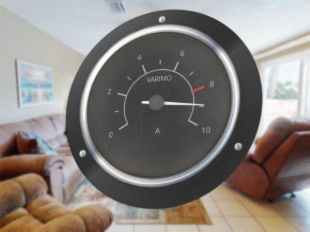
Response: 9; A
